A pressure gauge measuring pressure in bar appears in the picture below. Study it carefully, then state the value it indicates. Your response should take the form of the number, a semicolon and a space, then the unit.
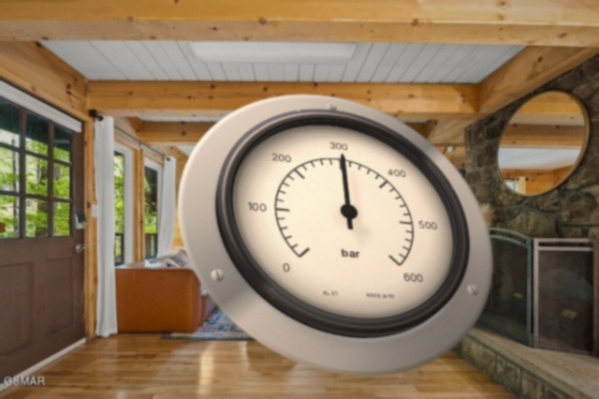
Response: 300; bar
